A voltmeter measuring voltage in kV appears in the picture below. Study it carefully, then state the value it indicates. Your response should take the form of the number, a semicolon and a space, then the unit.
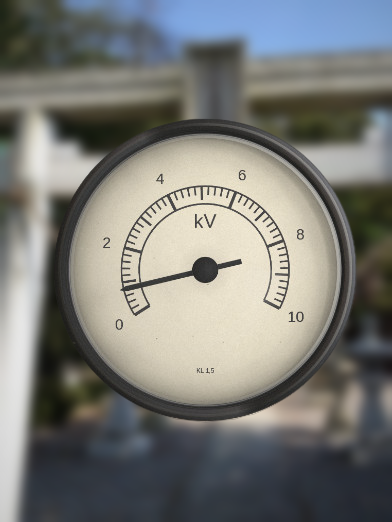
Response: 0.8; kV
